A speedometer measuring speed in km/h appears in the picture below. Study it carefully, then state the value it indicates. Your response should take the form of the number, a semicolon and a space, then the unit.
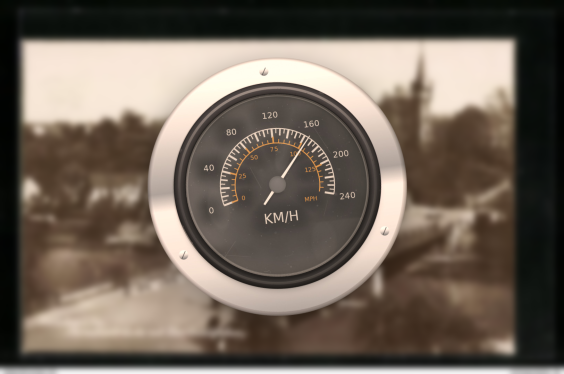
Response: 165; km/h
